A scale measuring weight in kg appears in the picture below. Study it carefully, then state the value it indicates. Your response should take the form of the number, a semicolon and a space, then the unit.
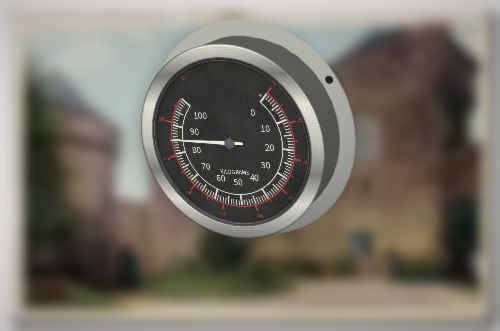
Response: 85; kg
